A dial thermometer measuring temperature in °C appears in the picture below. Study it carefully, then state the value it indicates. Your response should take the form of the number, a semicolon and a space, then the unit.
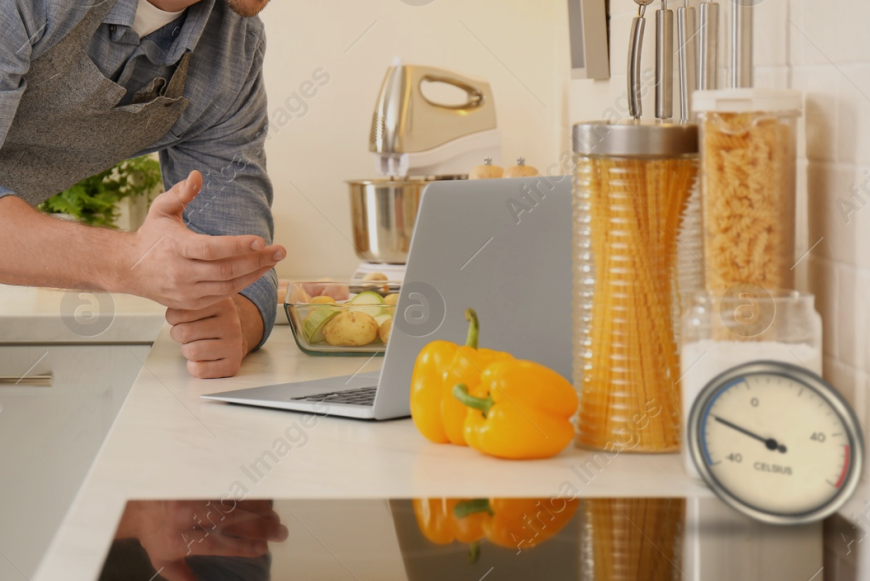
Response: -20; °C
